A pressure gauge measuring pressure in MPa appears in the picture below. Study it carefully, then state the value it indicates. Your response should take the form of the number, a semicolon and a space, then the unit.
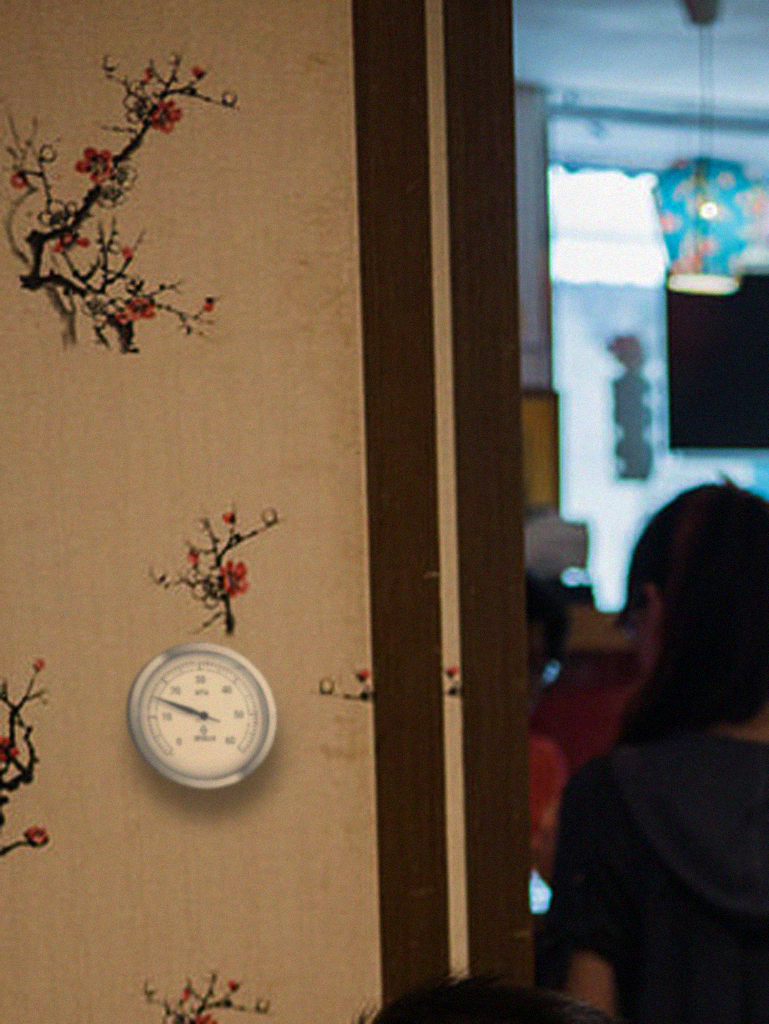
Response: 15; MPa
